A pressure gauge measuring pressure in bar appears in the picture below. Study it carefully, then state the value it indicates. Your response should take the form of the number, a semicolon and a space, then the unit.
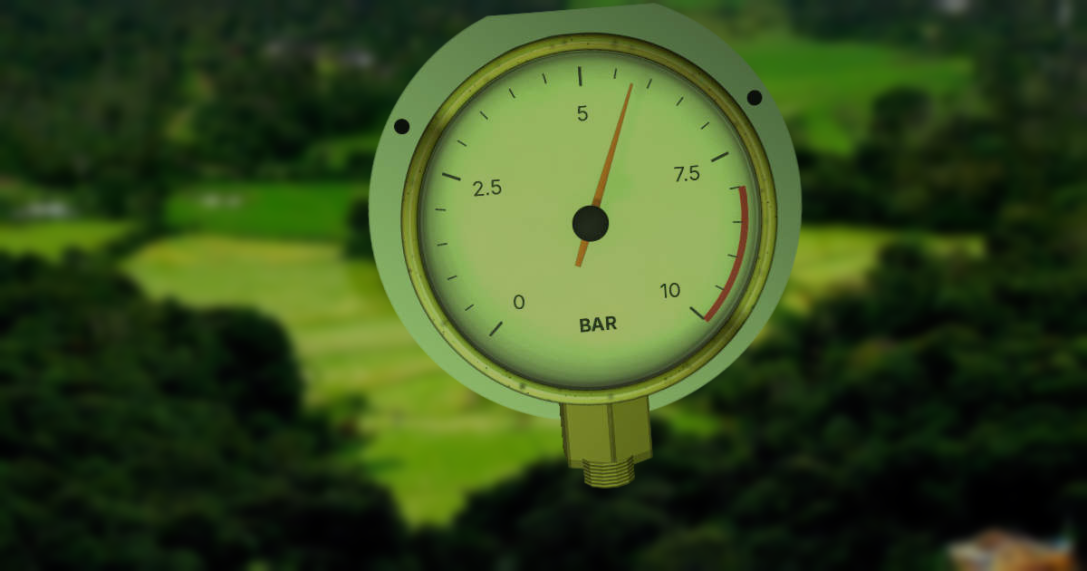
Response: 5.75; bar
